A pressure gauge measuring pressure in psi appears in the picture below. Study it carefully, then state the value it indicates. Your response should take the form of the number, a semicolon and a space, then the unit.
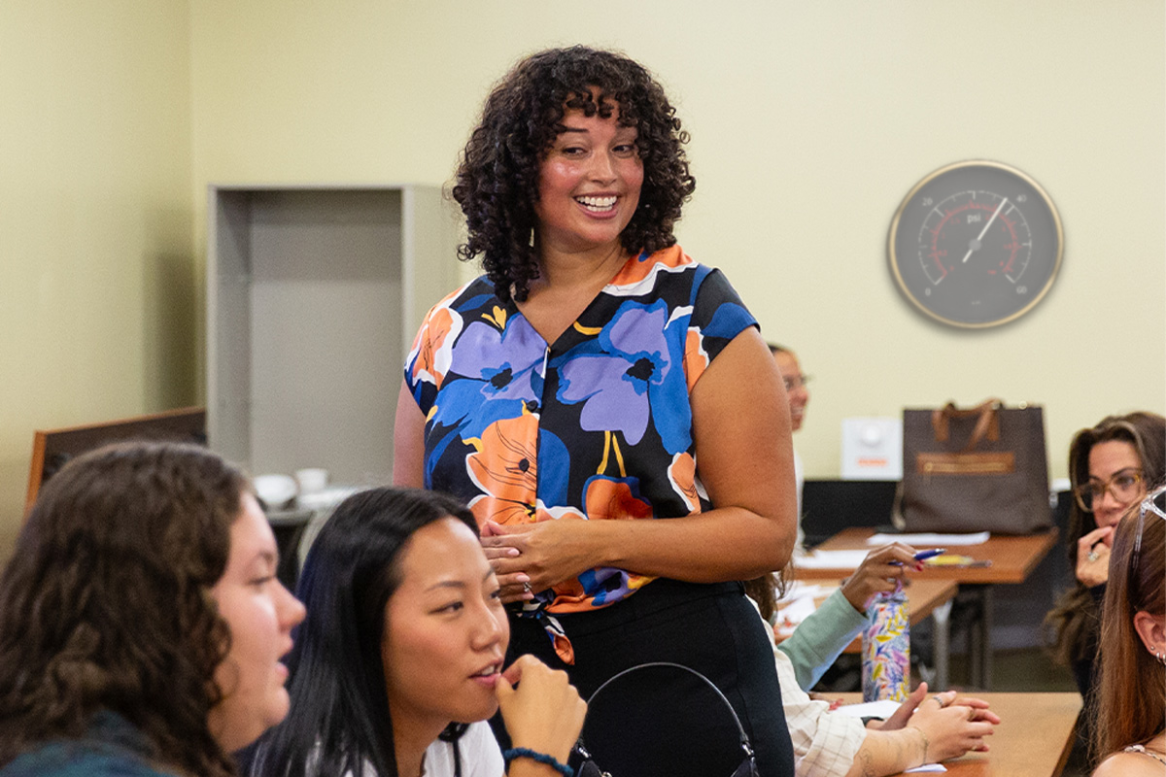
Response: 37.5; psi
